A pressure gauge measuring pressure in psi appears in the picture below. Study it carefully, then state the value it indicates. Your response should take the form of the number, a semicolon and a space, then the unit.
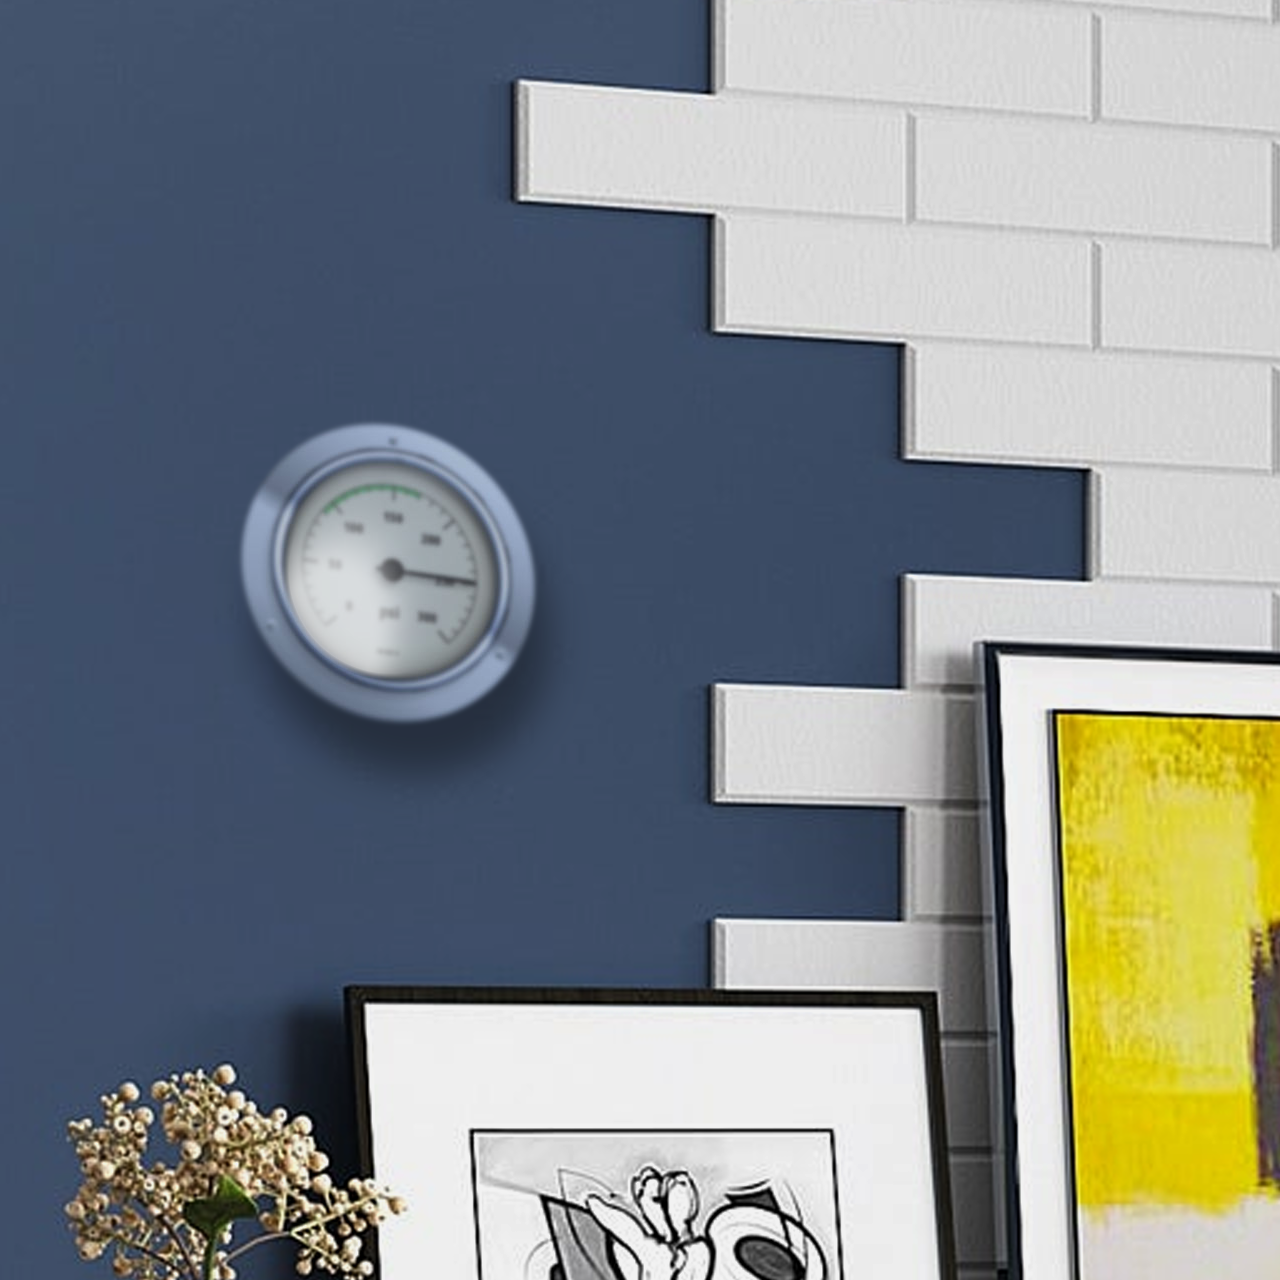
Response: 250; psi
